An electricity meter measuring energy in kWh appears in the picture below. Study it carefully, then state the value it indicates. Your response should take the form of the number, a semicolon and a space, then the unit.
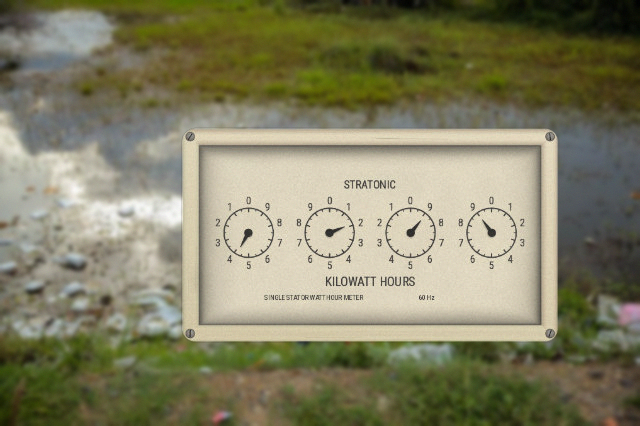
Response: 4189; kWh
